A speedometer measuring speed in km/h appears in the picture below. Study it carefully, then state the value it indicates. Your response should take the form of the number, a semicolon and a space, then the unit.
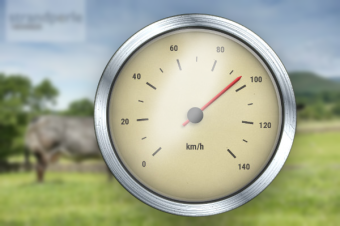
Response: 95; km/h
